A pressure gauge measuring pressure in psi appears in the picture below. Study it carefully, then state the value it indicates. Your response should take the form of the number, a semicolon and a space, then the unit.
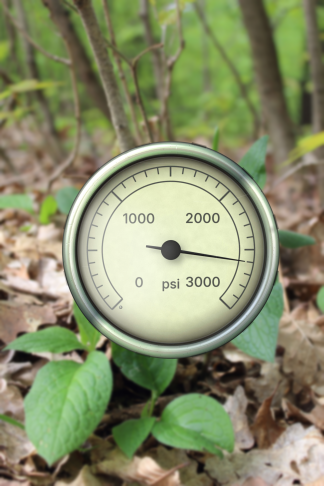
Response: 2600; psi
